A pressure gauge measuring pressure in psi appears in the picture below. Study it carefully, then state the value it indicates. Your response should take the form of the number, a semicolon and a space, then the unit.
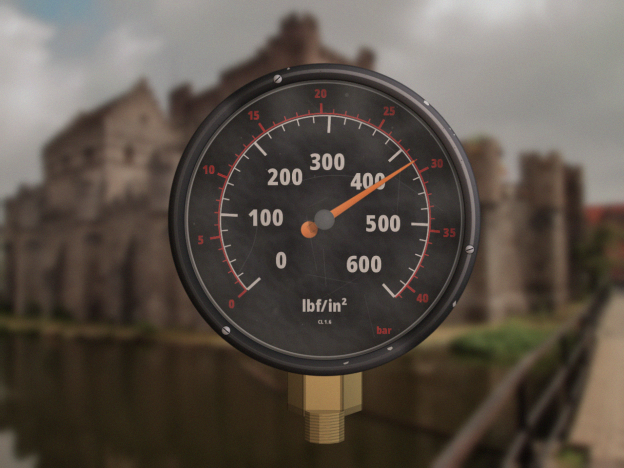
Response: 420; psi
